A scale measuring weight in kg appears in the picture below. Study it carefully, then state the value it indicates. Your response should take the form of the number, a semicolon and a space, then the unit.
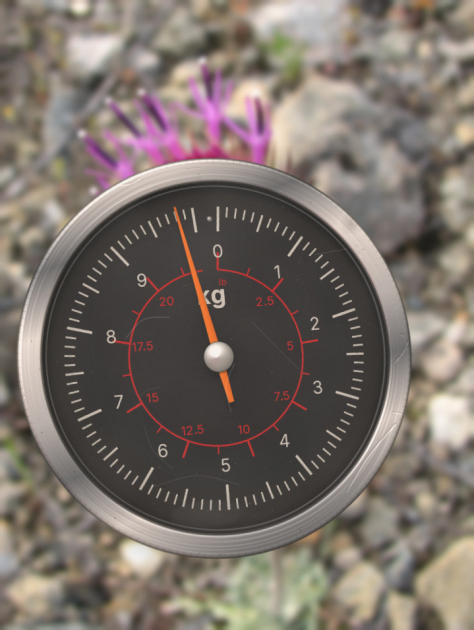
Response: 9.8; kg
